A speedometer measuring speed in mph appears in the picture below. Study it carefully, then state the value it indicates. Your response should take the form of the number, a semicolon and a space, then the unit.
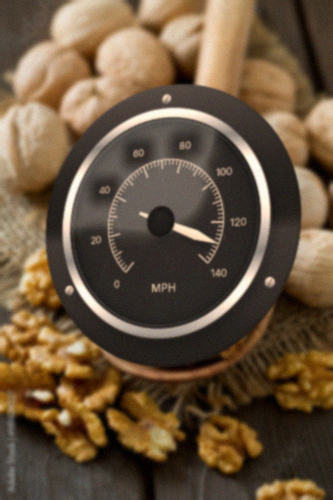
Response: 130; mph
